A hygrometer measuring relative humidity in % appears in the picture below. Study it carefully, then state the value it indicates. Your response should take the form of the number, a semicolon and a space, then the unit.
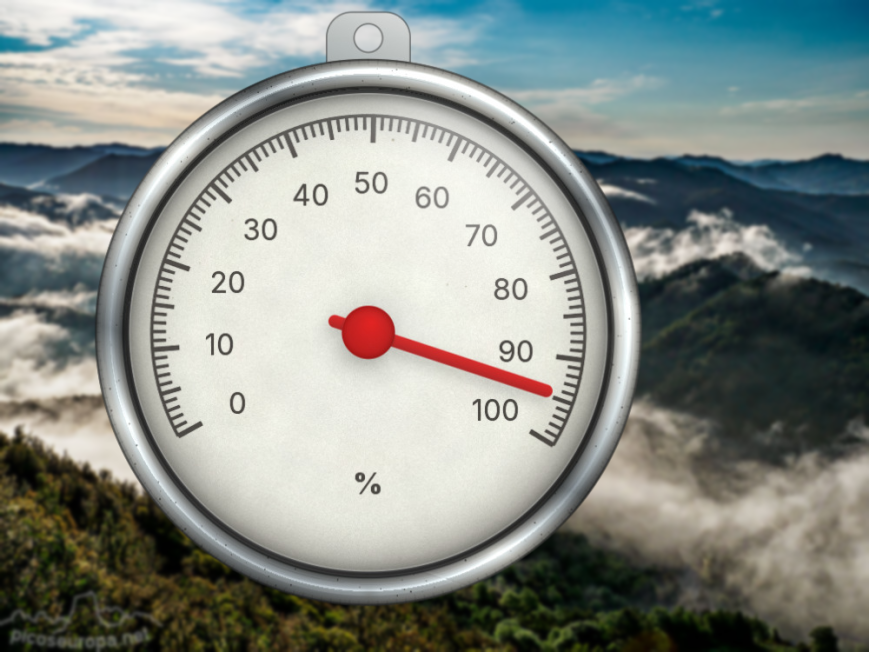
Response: 94.5; %
